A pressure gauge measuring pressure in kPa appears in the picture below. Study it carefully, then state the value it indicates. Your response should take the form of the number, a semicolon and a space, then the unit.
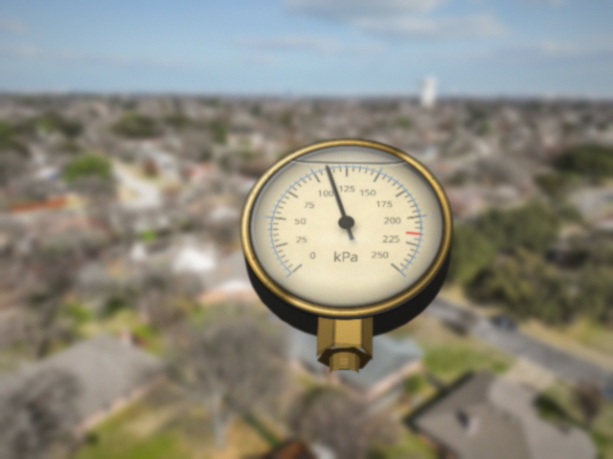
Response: 110; kPa
